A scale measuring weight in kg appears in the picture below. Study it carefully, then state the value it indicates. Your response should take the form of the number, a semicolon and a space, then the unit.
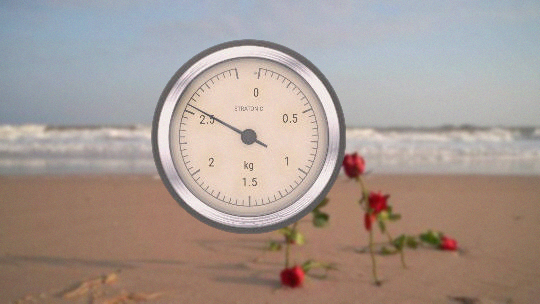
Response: 2.55; kg
